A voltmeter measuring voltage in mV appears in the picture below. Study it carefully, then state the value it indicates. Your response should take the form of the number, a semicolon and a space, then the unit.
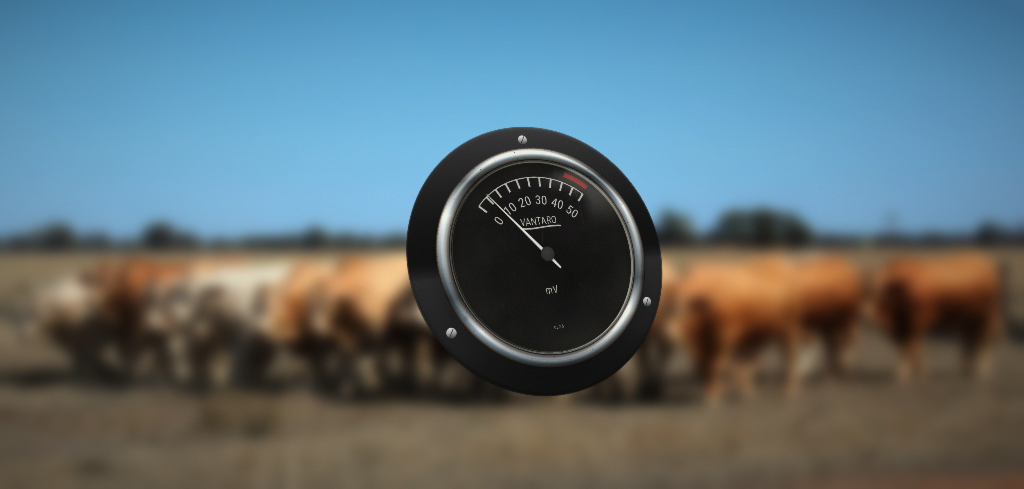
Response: 5; mV
